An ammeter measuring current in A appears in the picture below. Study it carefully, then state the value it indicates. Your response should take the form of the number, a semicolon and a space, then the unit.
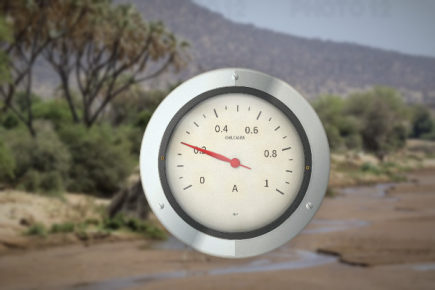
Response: 0.2; A
